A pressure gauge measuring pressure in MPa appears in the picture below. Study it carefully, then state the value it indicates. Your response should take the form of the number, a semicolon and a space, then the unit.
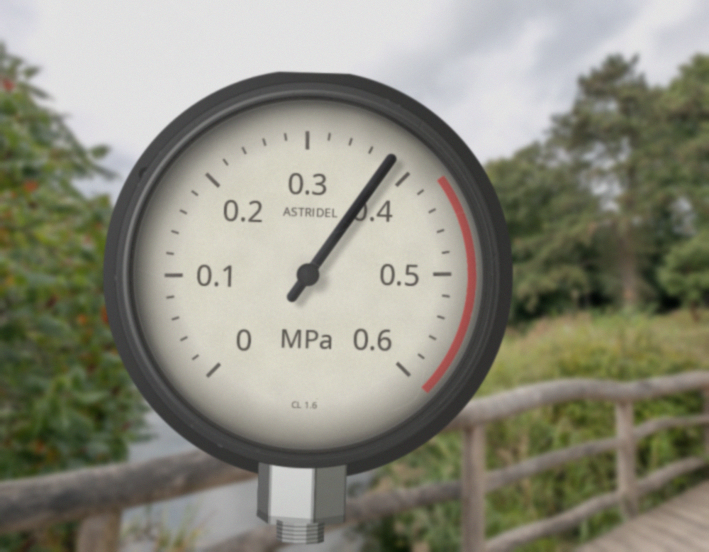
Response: 0.38; MPa
